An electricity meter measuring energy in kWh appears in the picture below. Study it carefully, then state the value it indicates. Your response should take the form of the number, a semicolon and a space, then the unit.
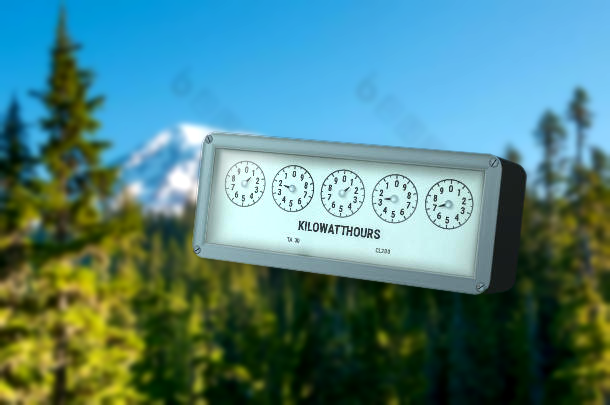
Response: 12127; kWh
